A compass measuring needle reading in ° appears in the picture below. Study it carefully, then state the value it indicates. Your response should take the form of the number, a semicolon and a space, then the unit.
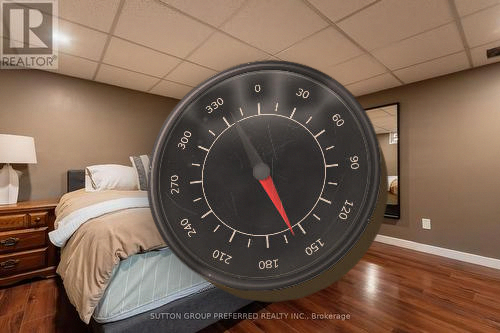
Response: 157.5; °
